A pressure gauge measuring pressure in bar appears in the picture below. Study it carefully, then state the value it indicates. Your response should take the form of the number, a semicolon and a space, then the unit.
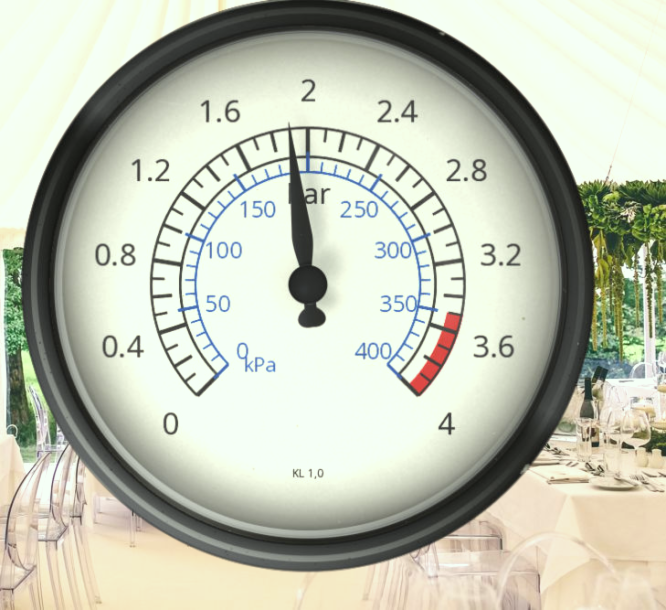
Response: 1.9; bar
